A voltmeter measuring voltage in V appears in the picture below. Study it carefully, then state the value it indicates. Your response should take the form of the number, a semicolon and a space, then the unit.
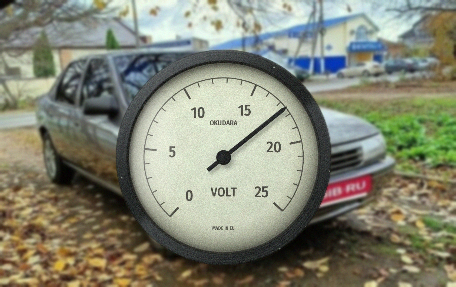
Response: 17.5; V
